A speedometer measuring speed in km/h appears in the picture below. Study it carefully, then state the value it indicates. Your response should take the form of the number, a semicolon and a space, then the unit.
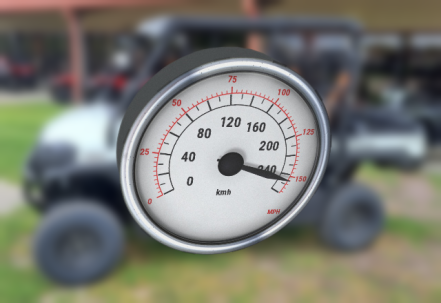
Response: 245; km/h
